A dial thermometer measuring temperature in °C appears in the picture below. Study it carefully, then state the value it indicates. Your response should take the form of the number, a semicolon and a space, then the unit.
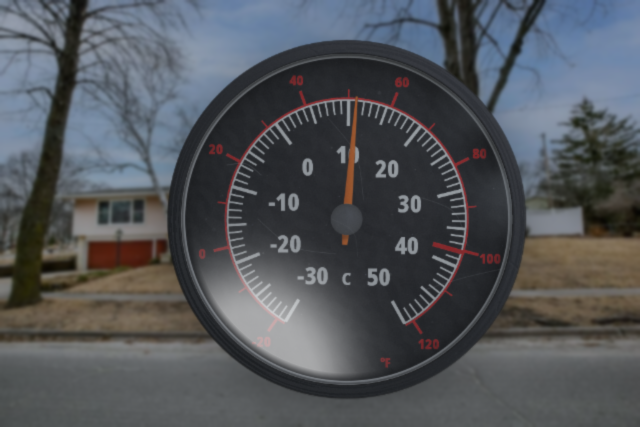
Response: 11; °C
